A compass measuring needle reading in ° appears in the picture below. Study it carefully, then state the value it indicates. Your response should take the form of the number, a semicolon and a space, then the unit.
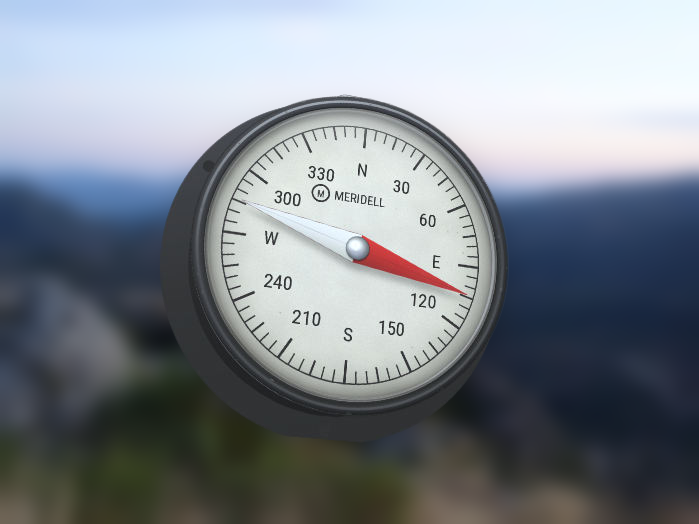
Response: 105; °
